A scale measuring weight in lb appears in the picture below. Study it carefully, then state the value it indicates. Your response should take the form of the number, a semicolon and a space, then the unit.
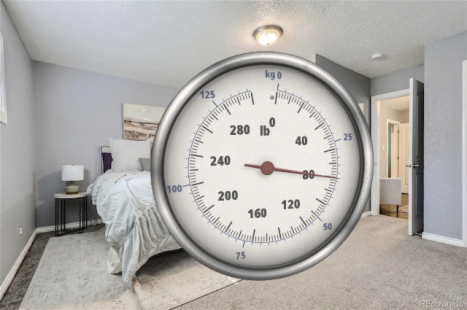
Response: 80; lb
